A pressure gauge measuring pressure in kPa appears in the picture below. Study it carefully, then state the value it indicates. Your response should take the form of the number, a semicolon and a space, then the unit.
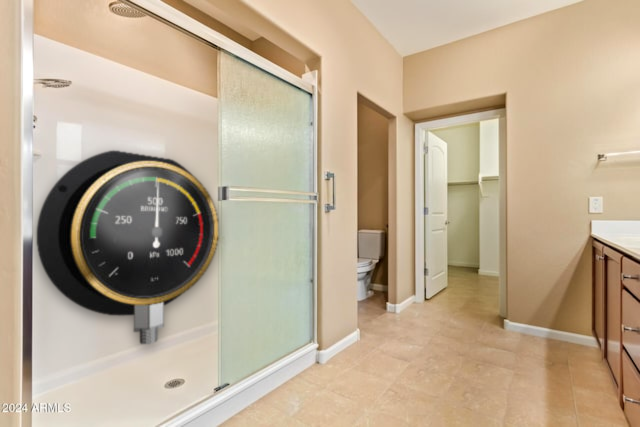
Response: 500; kPa
